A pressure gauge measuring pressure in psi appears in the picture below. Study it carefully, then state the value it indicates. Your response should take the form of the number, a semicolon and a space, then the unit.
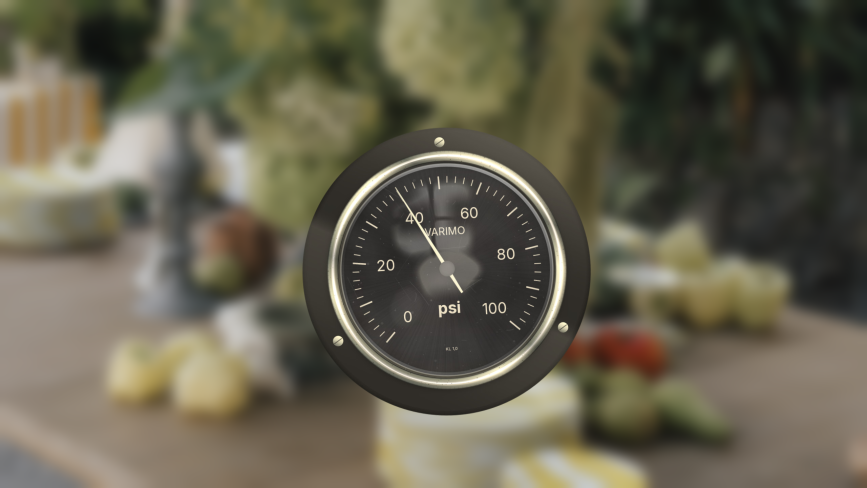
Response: 40; psi
